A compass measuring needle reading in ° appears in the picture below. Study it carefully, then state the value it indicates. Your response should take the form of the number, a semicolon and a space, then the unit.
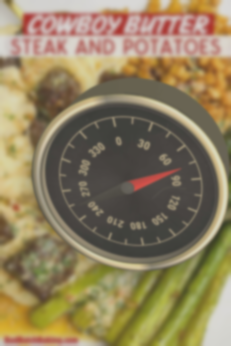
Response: 75; °
